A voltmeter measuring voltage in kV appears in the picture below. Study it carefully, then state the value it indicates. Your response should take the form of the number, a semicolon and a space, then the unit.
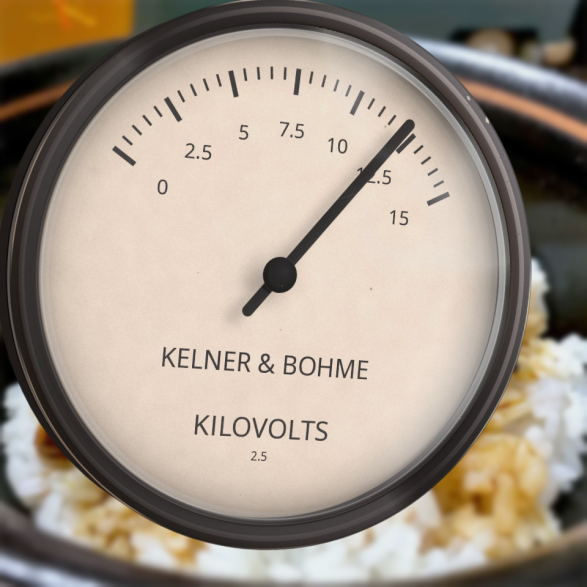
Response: 12; kV
